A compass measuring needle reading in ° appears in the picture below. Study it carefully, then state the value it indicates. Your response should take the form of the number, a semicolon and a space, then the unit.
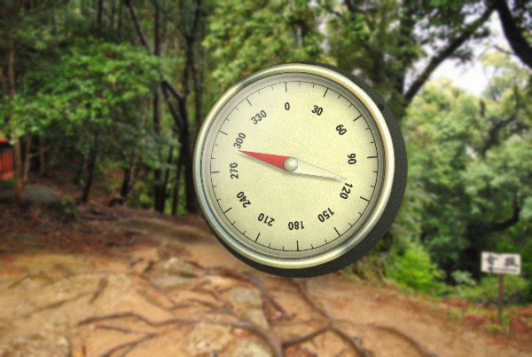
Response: 290; °
